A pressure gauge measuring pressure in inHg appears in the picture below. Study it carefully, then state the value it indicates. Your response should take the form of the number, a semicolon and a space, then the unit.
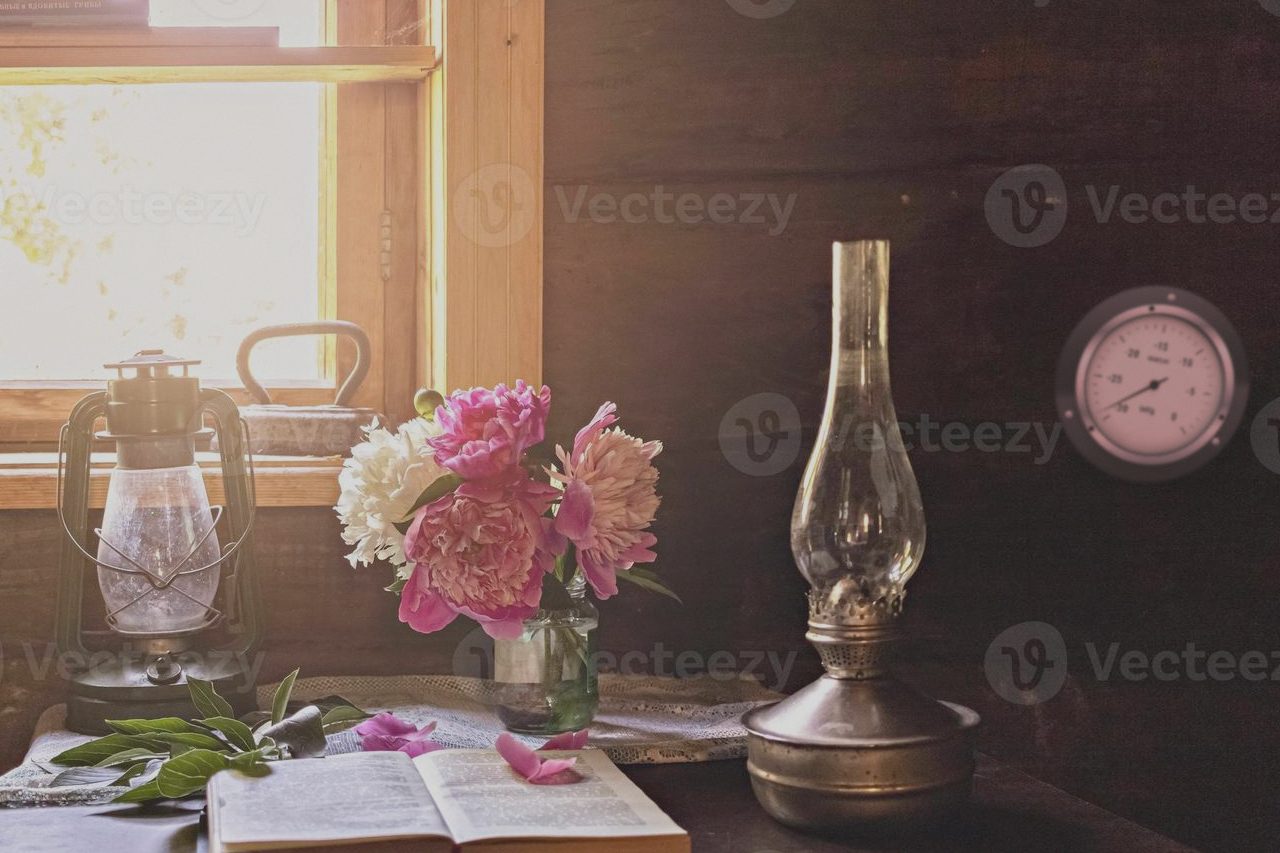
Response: -29; inHg
